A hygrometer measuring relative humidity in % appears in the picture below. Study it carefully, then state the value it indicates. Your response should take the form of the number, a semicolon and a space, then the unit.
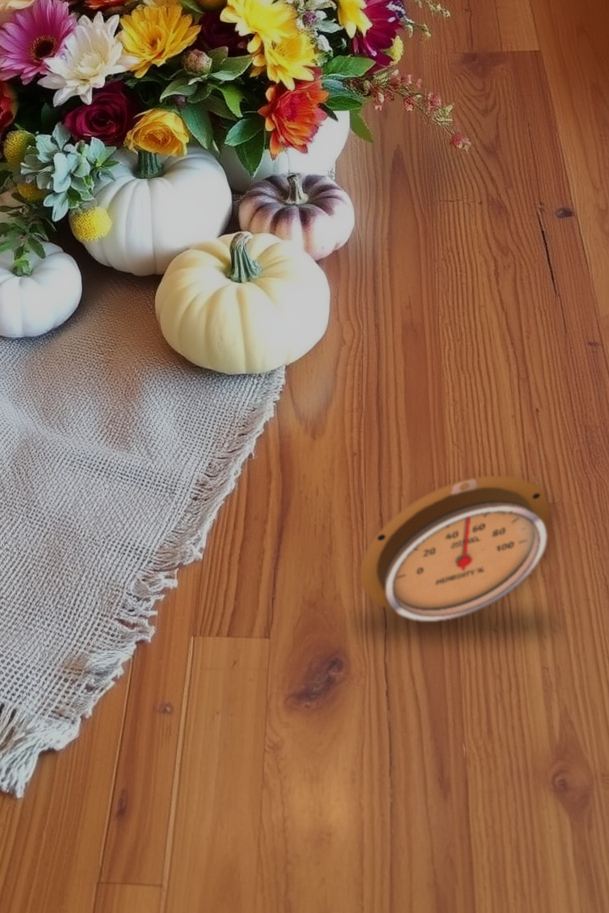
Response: 50; %
